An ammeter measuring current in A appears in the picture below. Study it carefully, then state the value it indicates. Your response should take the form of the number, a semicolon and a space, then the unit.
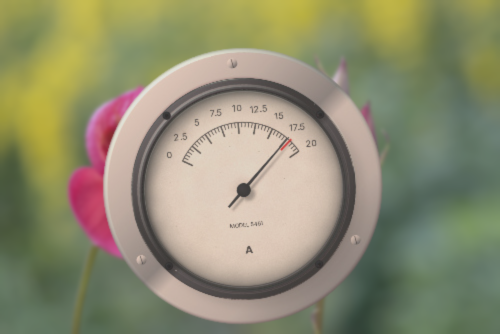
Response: 17.5; A
